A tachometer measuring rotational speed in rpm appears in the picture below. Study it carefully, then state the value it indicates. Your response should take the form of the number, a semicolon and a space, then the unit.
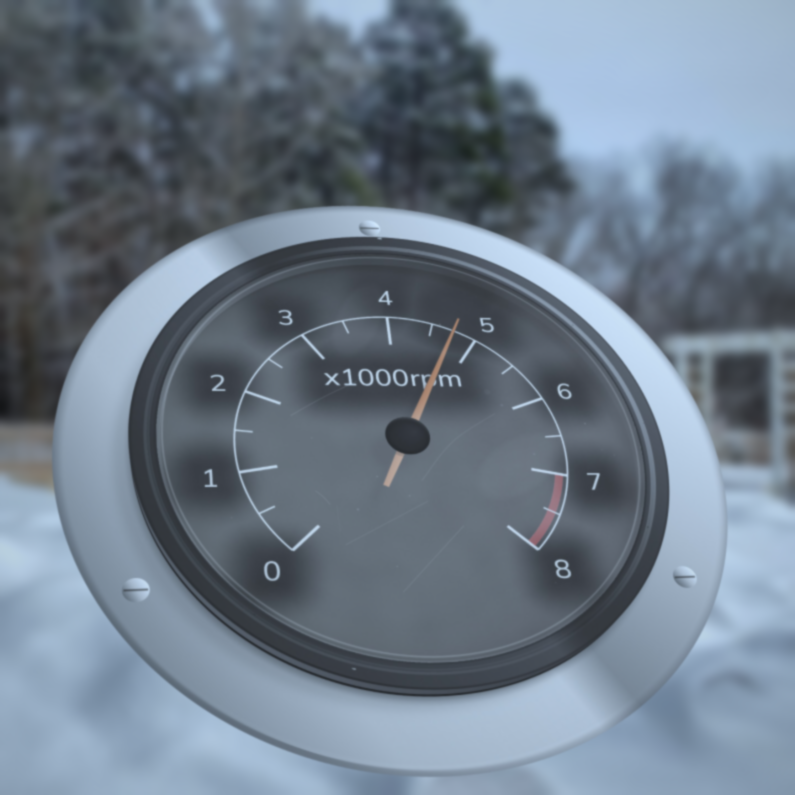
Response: 4750; rpm
